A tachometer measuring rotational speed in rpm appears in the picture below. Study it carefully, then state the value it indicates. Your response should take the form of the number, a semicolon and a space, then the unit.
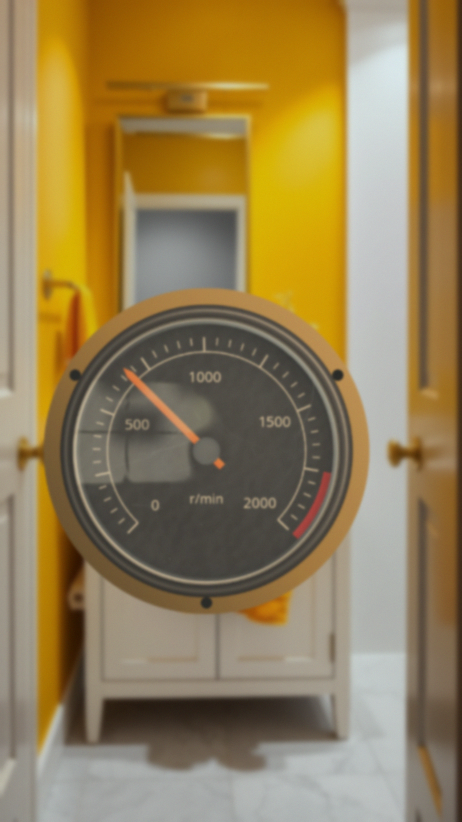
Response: 675; rpm
